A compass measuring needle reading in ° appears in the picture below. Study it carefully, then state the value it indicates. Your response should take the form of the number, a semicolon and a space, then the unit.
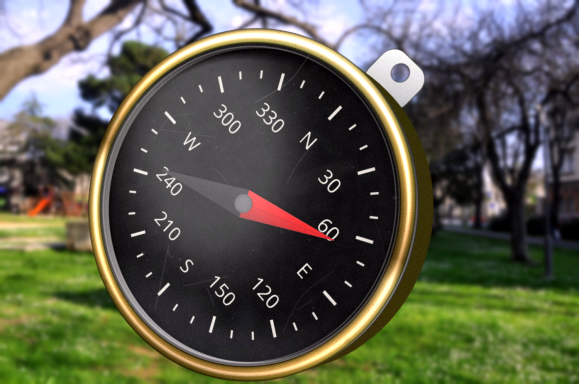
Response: 65; °
